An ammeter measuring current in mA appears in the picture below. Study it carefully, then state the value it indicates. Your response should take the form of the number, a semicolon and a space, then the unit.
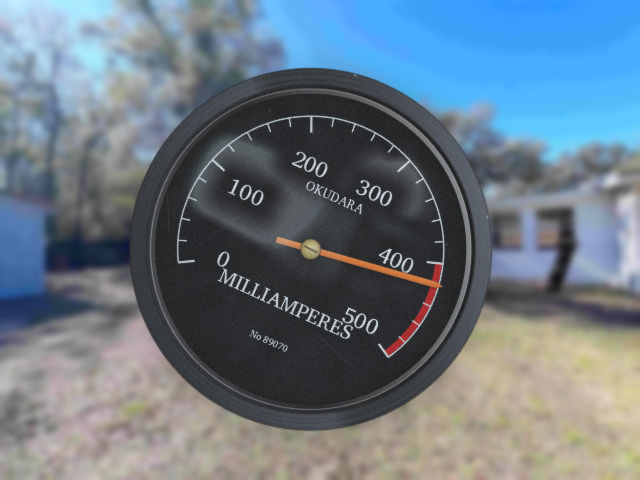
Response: 420; mA
